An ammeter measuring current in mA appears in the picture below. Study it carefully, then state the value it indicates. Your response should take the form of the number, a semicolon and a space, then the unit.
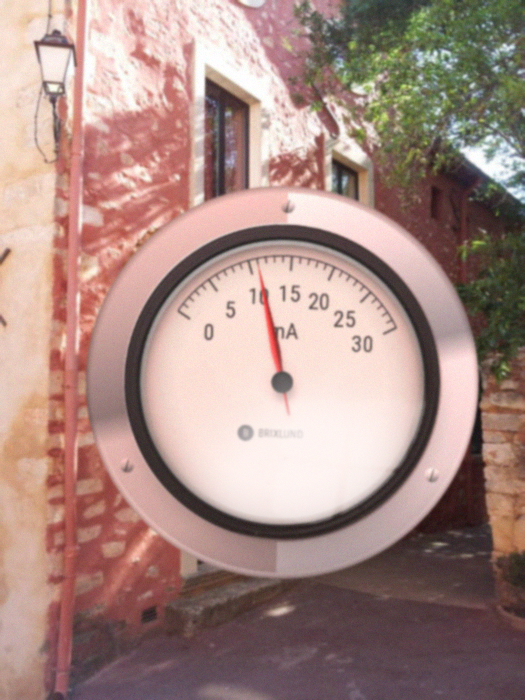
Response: 11; mA
